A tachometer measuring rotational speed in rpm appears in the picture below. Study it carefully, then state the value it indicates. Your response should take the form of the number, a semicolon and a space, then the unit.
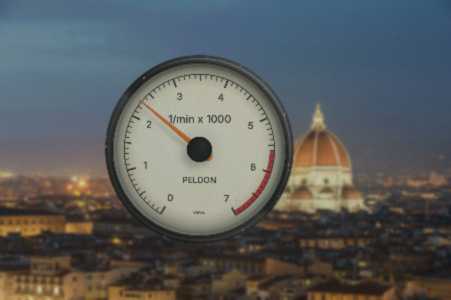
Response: 2300; rpm
